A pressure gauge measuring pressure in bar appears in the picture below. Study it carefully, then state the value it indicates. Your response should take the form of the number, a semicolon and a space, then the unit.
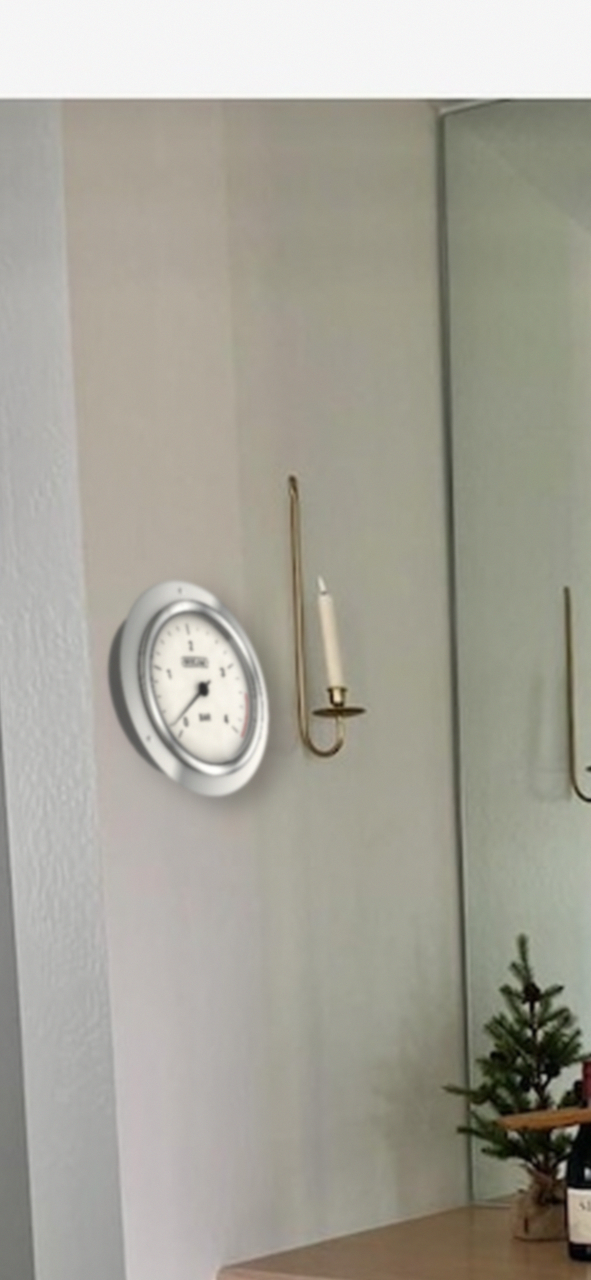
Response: 0.2; bar
